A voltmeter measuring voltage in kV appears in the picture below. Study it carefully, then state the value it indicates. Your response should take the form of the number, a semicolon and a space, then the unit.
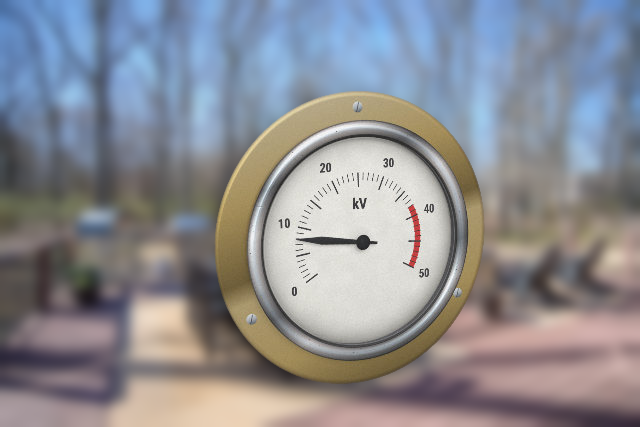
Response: 8; kV
